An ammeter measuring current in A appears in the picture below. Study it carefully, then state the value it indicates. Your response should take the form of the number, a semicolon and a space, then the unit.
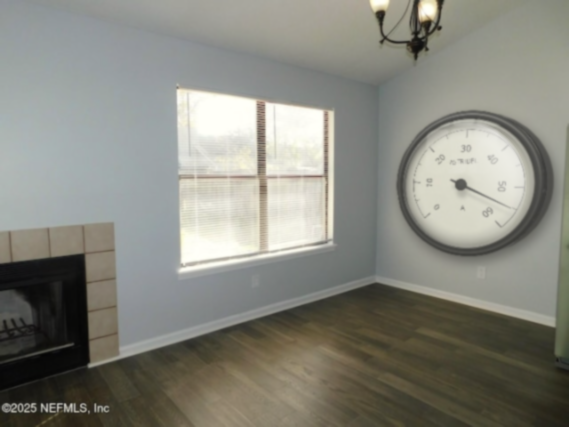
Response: 55; A
